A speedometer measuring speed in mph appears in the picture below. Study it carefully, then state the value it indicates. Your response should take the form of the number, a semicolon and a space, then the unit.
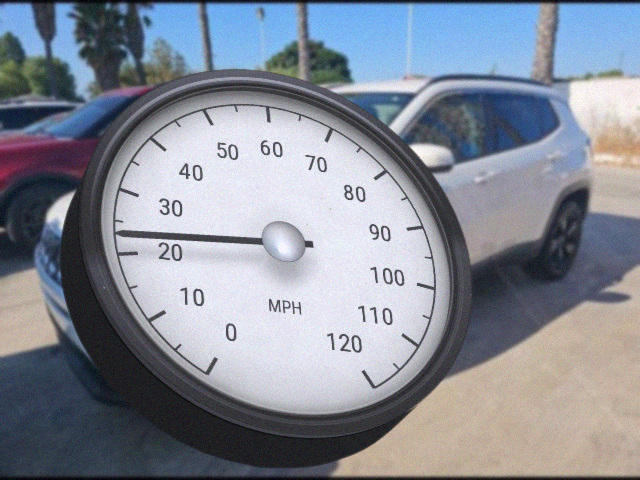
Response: 22.5; mph
